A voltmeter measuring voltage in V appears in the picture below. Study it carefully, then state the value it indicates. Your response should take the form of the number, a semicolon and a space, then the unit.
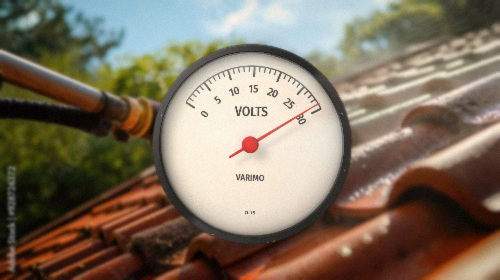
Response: 29; V
